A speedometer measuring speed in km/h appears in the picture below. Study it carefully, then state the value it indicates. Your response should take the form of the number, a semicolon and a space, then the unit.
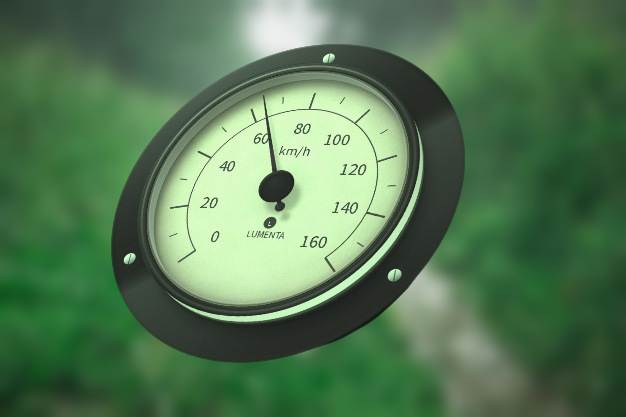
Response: 65; km/h
